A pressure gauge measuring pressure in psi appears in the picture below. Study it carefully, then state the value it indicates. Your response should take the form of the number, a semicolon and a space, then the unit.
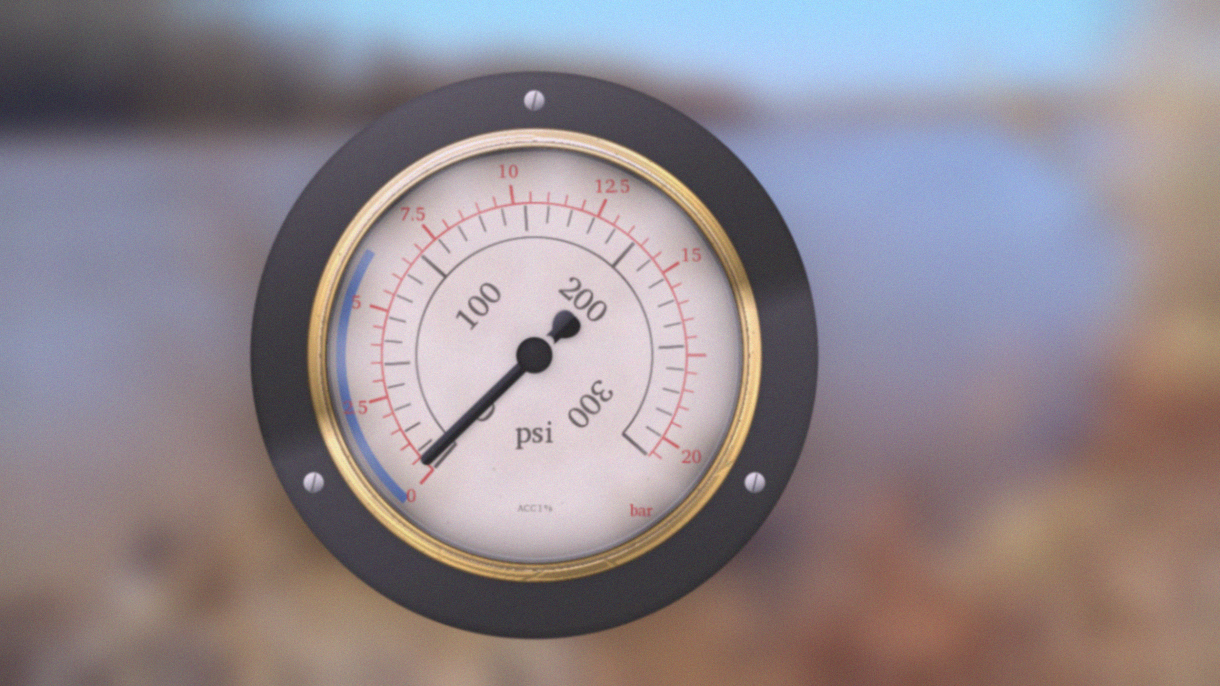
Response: 5; psi
